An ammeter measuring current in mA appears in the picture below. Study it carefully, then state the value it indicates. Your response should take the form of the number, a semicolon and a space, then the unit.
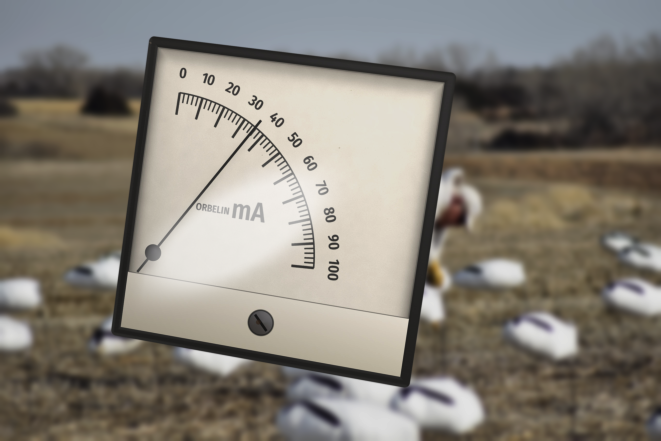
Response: 36; mA
